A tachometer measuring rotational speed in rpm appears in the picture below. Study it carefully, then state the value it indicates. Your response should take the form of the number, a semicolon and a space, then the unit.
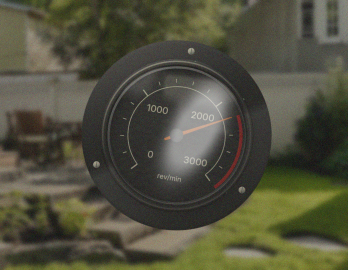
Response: 2200; rpm
